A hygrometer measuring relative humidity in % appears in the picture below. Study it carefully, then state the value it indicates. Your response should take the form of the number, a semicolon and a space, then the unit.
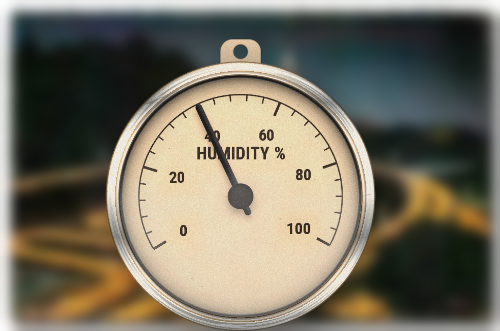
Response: 40; %
